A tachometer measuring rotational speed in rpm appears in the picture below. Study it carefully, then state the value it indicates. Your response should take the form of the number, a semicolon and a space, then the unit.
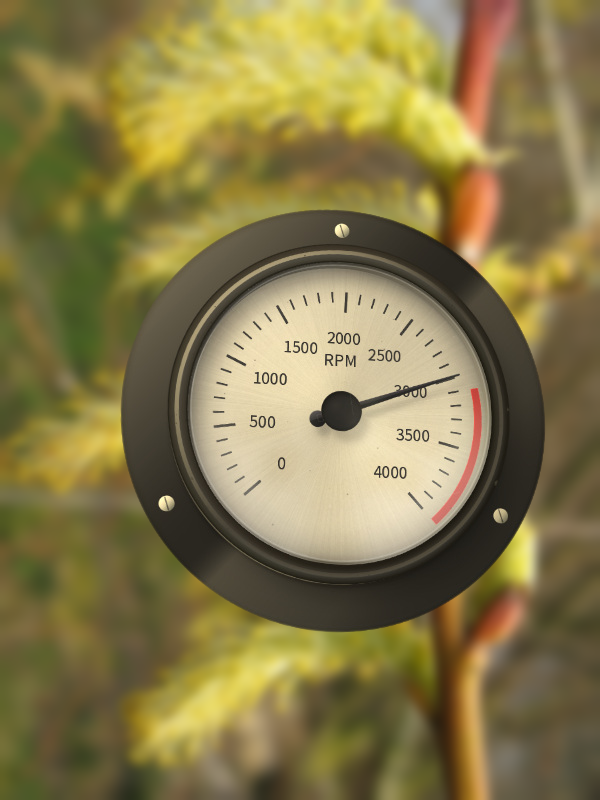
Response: 3000; rpm
